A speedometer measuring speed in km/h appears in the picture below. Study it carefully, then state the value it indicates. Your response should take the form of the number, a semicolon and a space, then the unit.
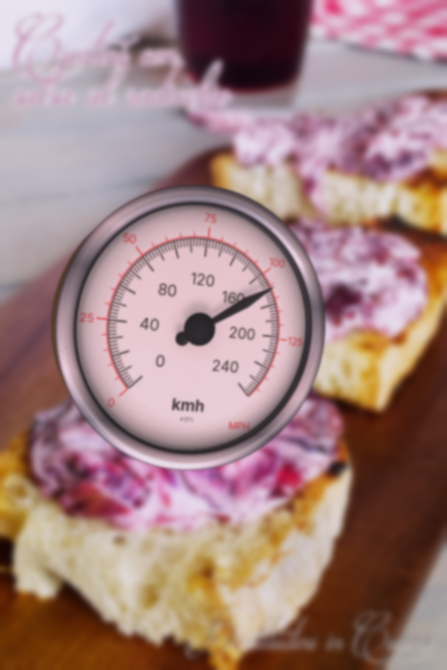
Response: 170; km/h
